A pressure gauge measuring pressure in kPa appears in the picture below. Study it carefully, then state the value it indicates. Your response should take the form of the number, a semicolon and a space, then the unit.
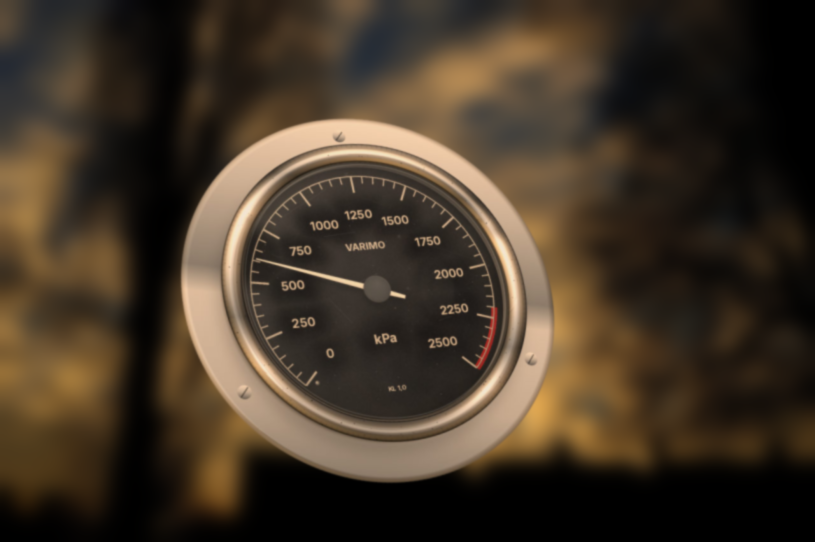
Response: 600; kPa
